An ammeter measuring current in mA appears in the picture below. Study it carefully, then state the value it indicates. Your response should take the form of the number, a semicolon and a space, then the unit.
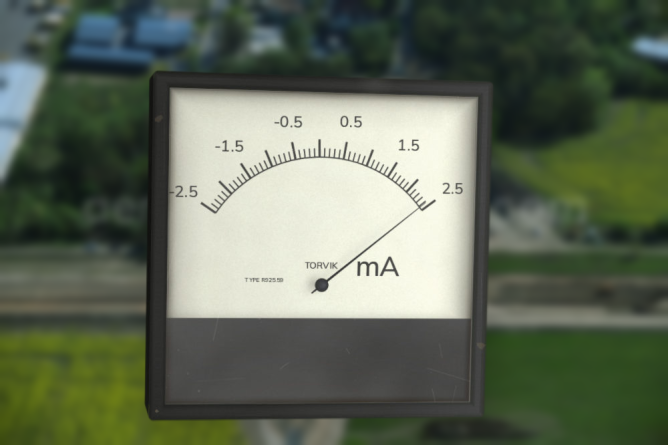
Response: 2.4; mA
